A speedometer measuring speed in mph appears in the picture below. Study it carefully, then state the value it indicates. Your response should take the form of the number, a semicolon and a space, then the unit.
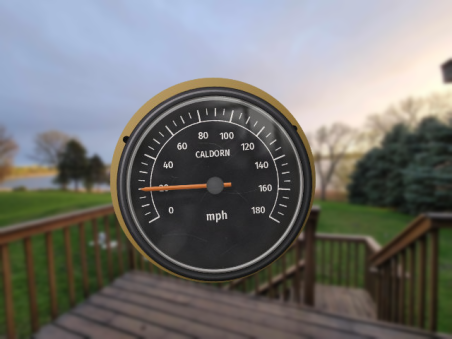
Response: 20; mph
